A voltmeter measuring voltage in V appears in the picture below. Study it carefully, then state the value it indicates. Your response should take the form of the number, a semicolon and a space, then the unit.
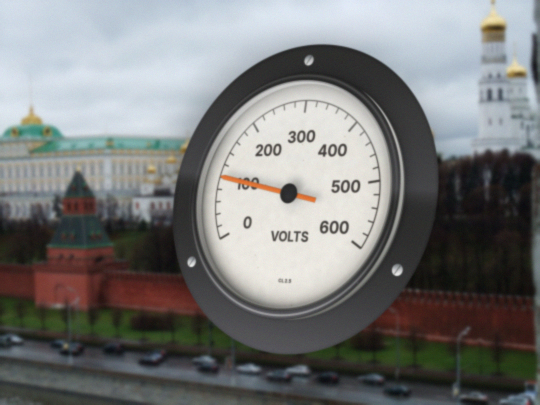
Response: 100; V
